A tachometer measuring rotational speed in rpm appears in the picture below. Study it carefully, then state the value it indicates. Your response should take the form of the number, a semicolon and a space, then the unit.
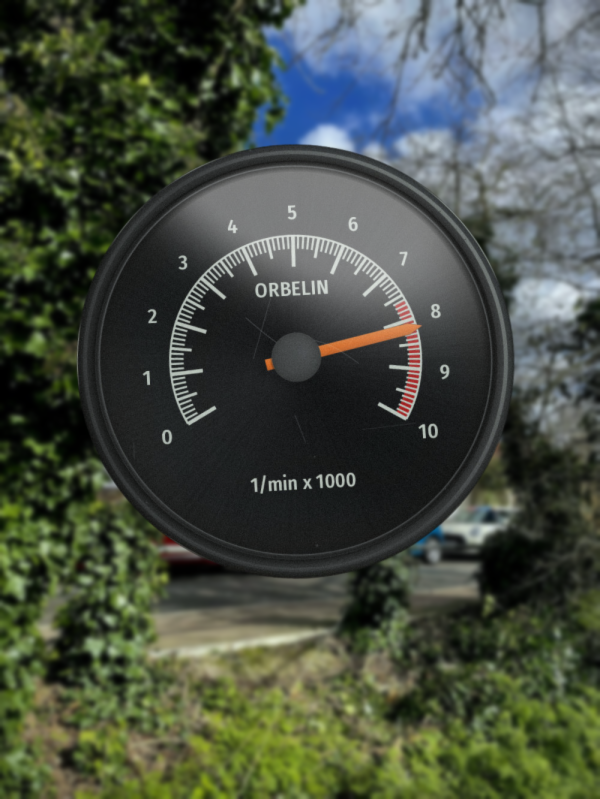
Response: 8200; rpm
